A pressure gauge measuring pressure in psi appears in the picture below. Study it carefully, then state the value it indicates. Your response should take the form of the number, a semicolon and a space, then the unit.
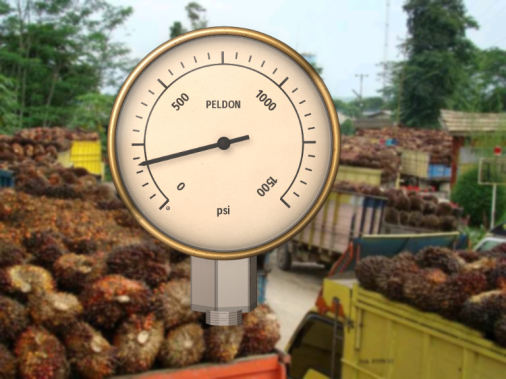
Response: 175; psi
